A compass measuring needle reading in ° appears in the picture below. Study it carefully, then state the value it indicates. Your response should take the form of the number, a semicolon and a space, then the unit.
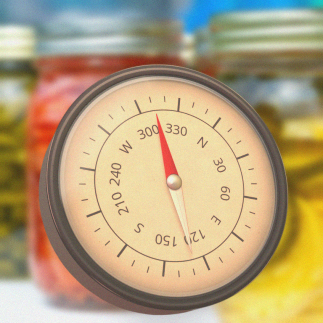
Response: 310; °
